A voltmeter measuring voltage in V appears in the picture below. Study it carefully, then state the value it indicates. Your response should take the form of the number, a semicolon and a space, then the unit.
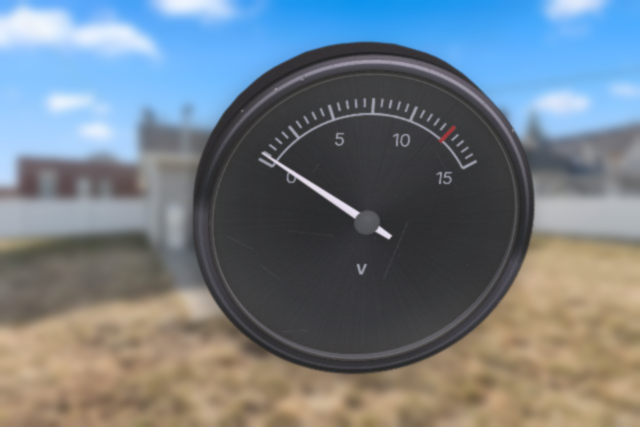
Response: 0.5; V
